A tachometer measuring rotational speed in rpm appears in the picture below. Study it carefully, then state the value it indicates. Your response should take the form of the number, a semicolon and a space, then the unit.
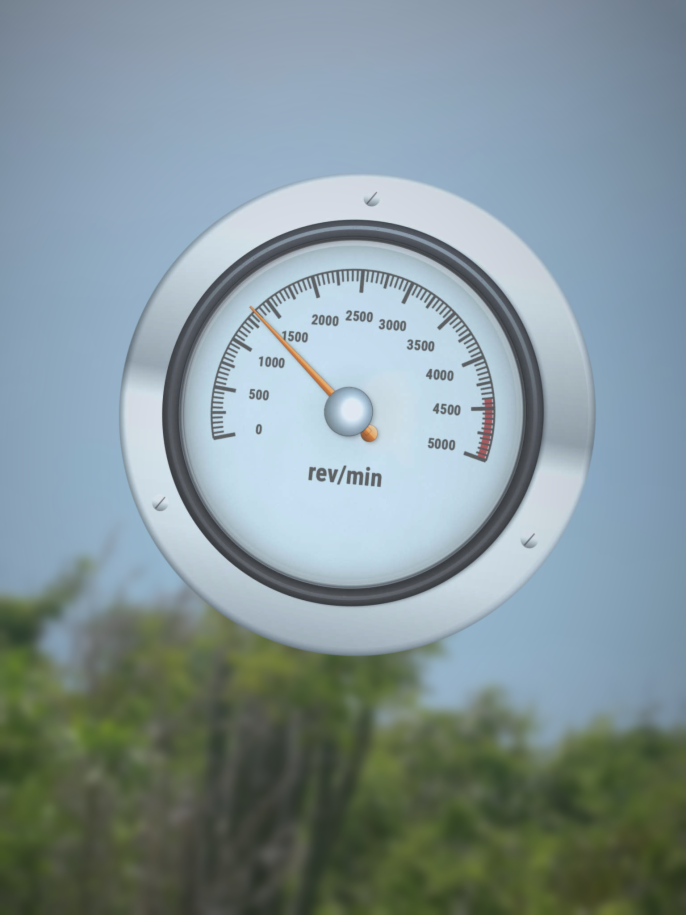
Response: 1350; rpm
